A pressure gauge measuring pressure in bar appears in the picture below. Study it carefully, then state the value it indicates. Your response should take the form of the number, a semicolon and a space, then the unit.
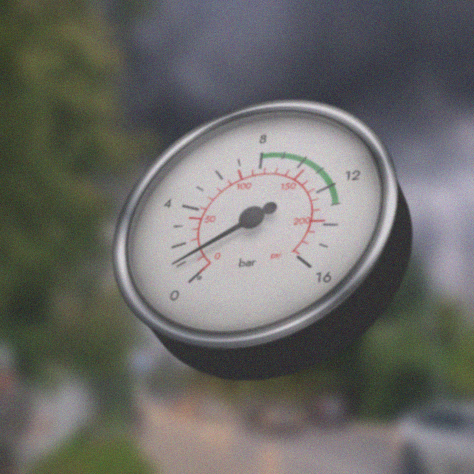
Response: 1; bar
